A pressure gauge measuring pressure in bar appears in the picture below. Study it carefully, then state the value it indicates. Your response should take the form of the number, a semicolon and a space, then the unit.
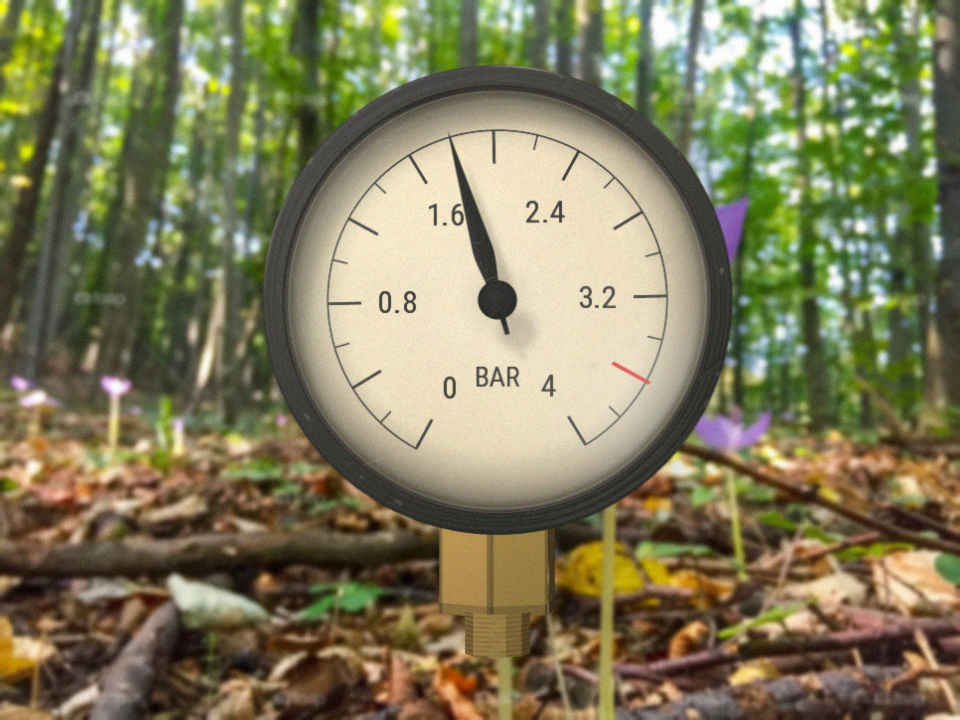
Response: 1.8; bar
